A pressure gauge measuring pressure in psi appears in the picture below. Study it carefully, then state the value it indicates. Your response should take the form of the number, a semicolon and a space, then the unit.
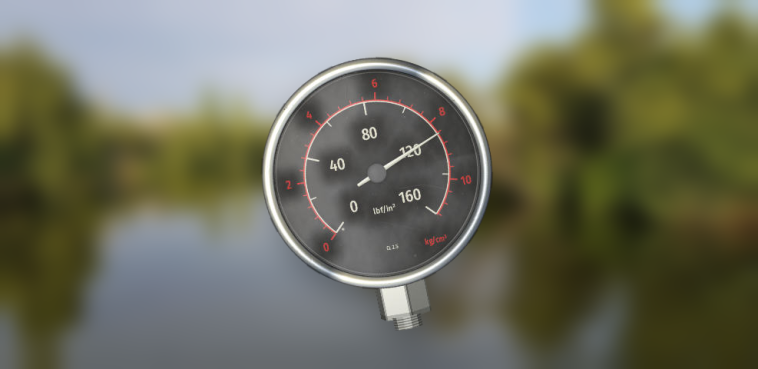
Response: 120; psi
